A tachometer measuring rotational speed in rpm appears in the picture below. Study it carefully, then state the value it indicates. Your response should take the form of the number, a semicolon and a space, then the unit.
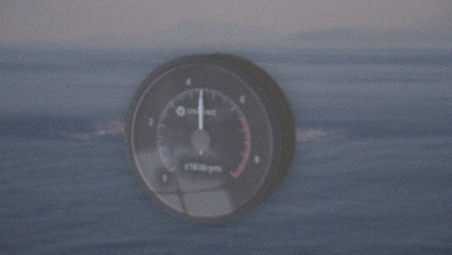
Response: 4500; rpm
